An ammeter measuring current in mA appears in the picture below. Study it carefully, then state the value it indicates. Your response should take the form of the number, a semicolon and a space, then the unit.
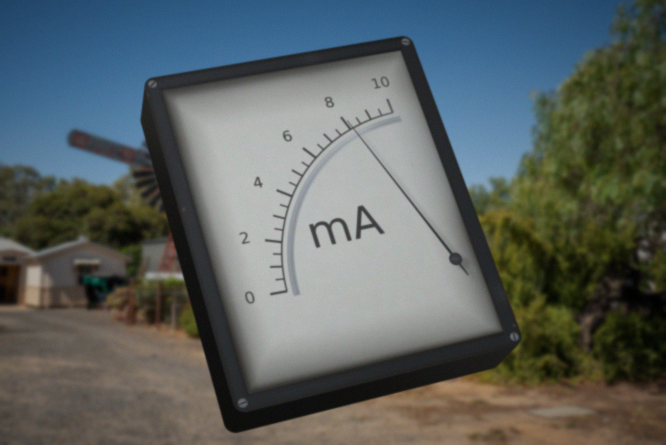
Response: 8; mA
